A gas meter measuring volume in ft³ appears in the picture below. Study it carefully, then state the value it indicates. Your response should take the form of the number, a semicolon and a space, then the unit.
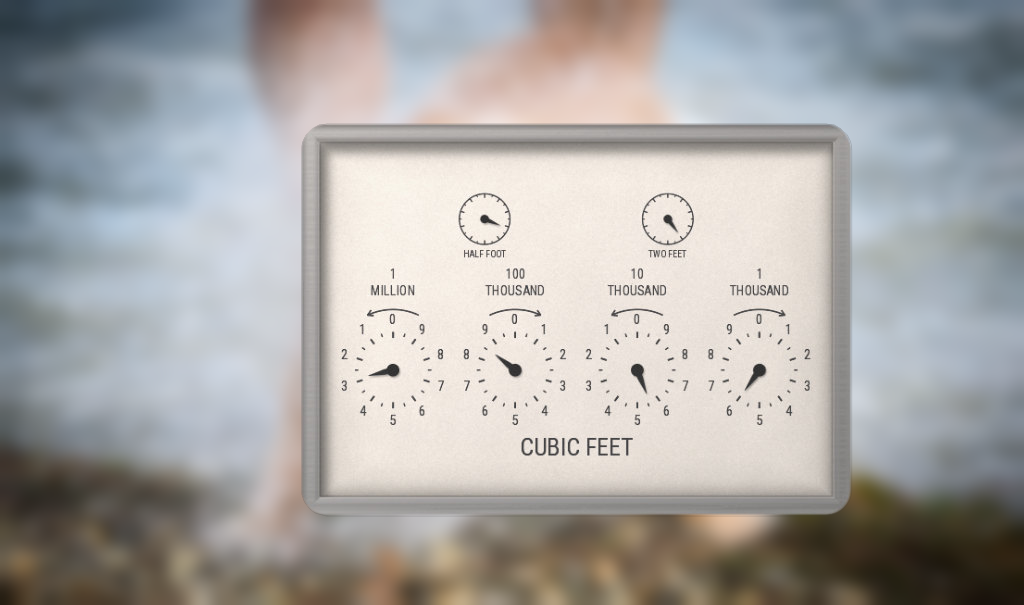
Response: 285600; ft³
